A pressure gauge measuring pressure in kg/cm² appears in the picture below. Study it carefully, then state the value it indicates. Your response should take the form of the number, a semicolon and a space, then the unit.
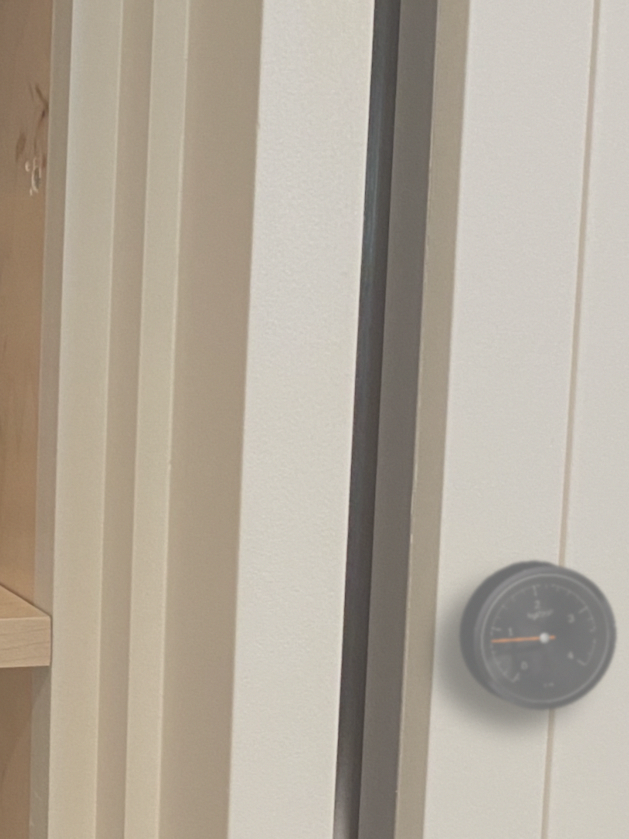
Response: 0.8; kg/cm²
